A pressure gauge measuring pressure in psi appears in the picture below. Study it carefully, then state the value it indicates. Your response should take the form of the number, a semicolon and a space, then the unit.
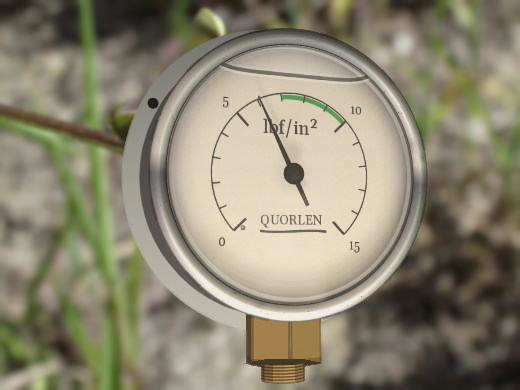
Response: 6; psi
